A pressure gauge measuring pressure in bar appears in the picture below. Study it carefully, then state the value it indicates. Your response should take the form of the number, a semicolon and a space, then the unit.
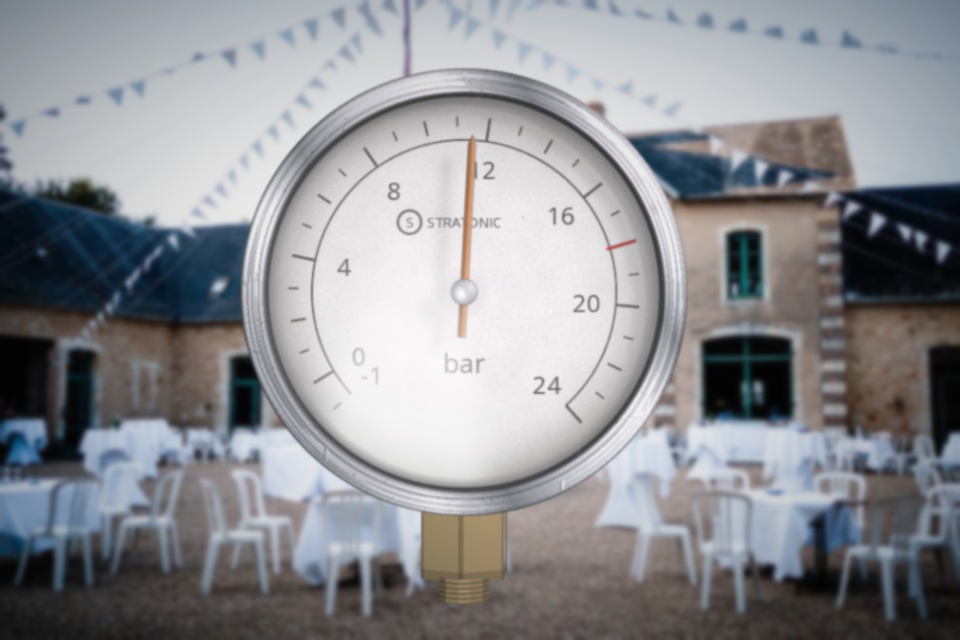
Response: 11.5; bar
